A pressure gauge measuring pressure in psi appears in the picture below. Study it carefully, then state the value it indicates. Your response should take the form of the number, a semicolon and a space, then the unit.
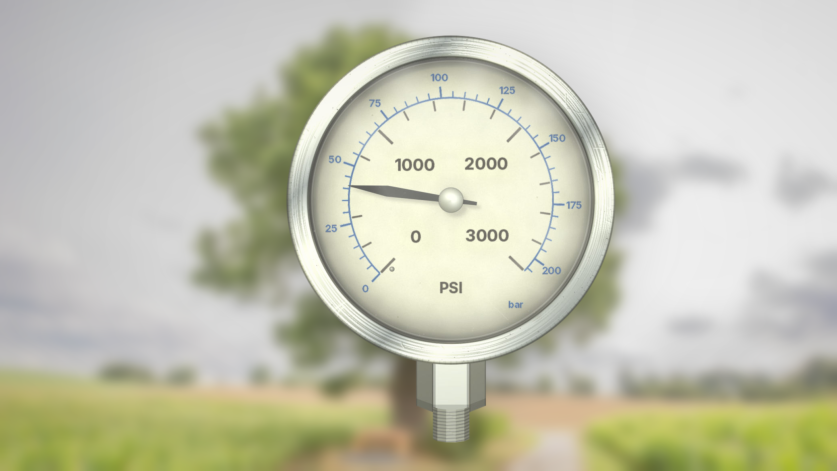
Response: 600; psi
